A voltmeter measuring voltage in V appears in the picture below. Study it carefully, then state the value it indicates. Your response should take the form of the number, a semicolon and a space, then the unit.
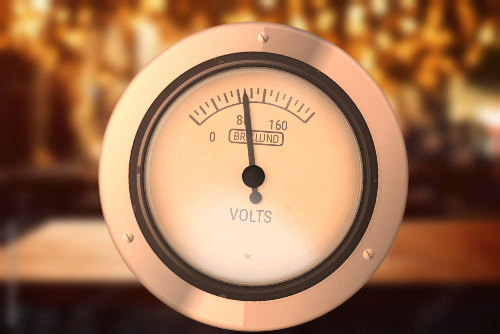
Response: 90; V
